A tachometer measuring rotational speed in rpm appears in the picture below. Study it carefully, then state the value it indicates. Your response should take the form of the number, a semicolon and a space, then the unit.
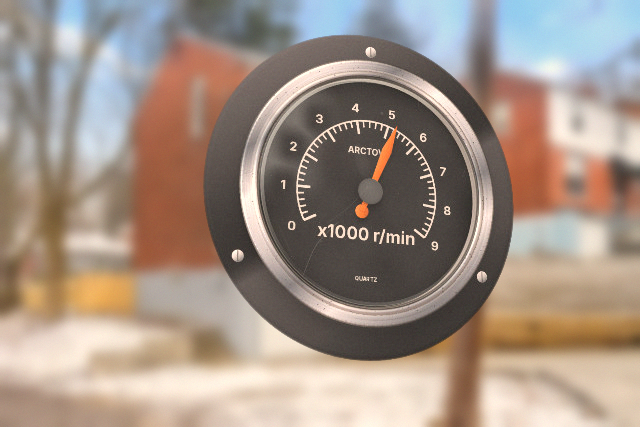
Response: 5200; rpm
